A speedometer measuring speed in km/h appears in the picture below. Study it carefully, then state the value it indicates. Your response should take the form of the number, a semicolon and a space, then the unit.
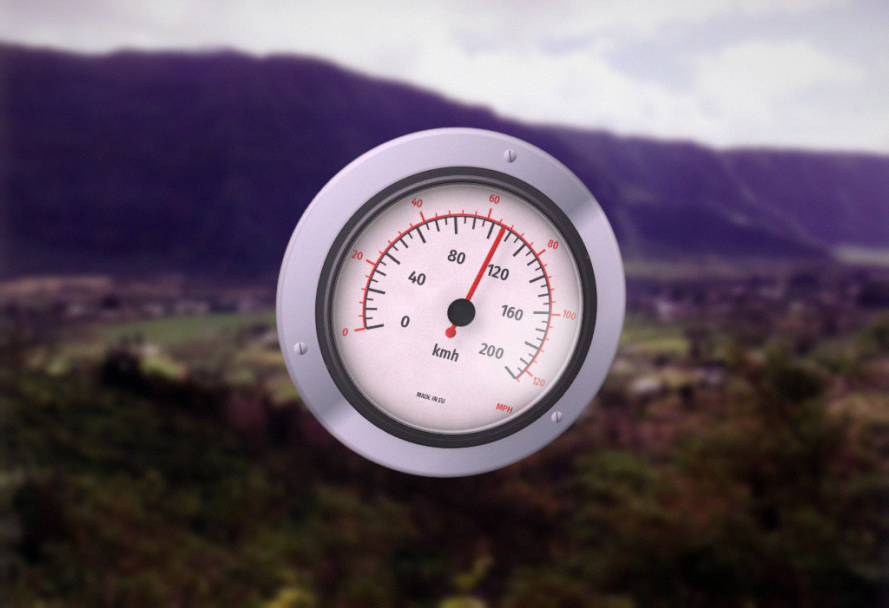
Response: 105; km/h
